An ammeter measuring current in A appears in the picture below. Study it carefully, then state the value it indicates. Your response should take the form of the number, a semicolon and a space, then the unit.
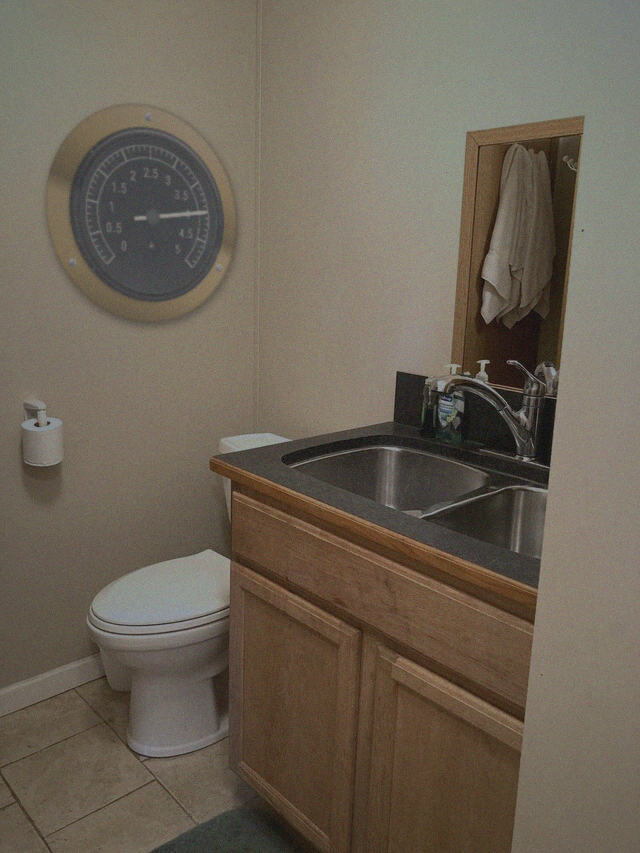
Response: 4; A
